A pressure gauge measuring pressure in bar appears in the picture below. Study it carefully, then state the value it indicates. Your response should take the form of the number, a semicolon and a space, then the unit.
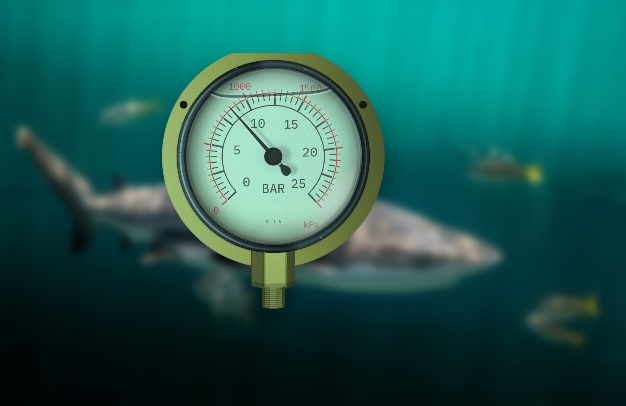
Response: 8.5; bar
